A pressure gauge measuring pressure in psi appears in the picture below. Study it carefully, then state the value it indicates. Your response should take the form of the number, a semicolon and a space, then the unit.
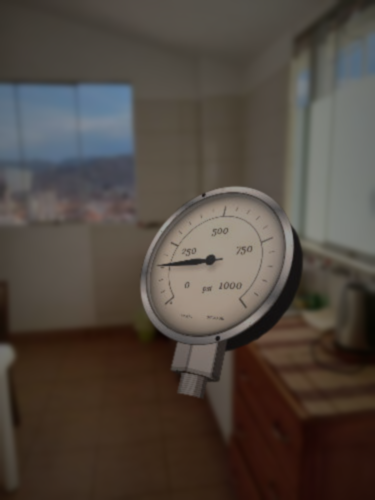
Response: 150; psi
